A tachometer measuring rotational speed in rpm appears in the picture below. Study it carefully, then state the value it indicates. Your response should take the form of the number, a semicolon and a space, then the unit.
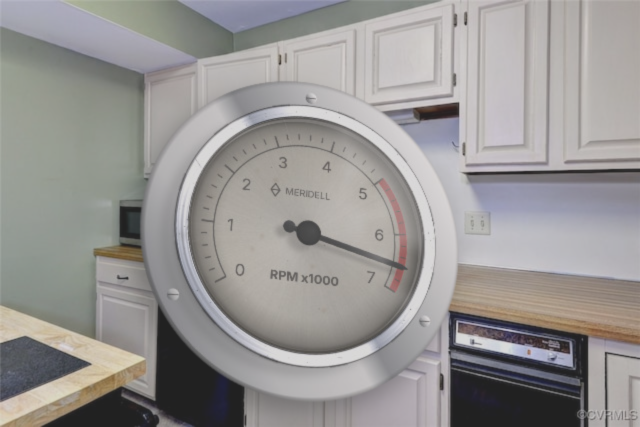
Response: 6600; rpm
